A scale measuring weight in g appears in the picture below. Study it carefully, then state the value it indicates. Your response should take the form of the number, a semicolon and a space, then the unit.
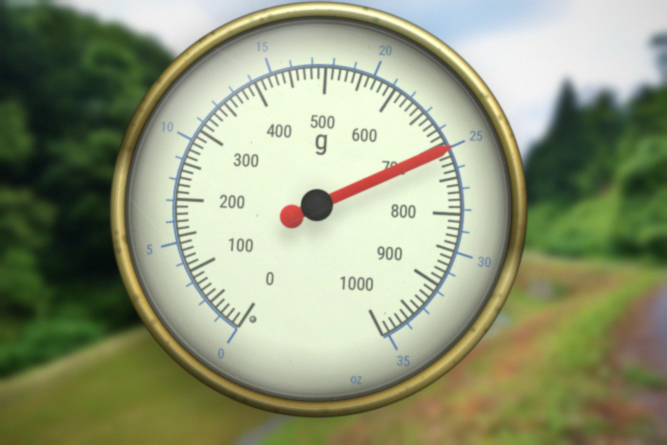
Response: 710; g
